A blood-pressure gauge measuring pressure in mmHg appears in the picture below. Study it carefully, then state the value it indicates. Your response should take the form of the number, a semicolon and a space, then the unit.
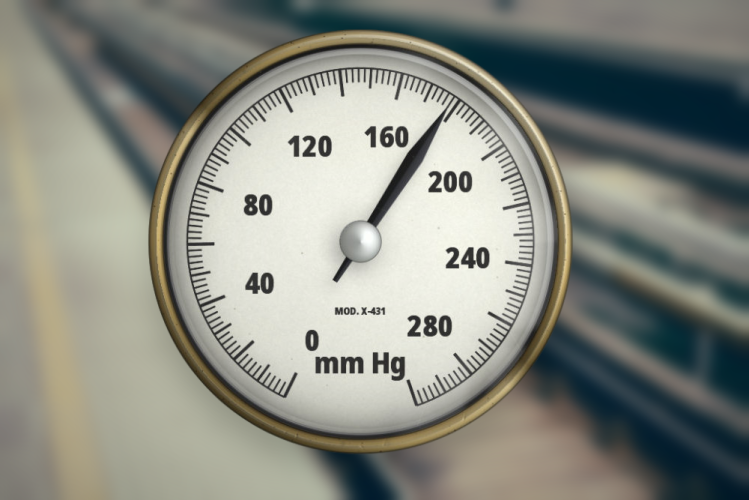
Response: 178; mmHg
